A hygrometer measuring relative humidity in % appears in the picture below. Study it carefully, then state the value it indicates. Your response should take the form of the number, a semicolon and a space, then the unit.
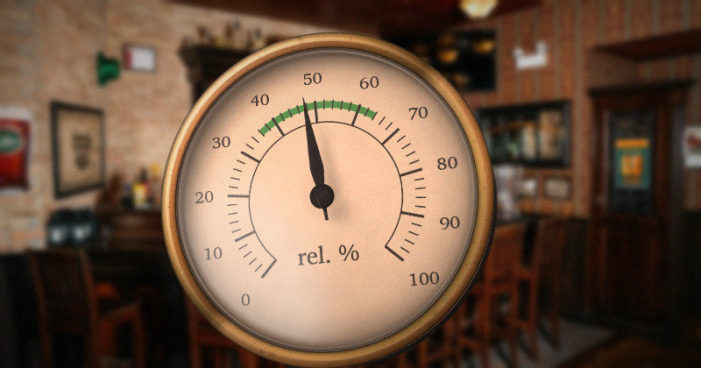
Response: 48; %
